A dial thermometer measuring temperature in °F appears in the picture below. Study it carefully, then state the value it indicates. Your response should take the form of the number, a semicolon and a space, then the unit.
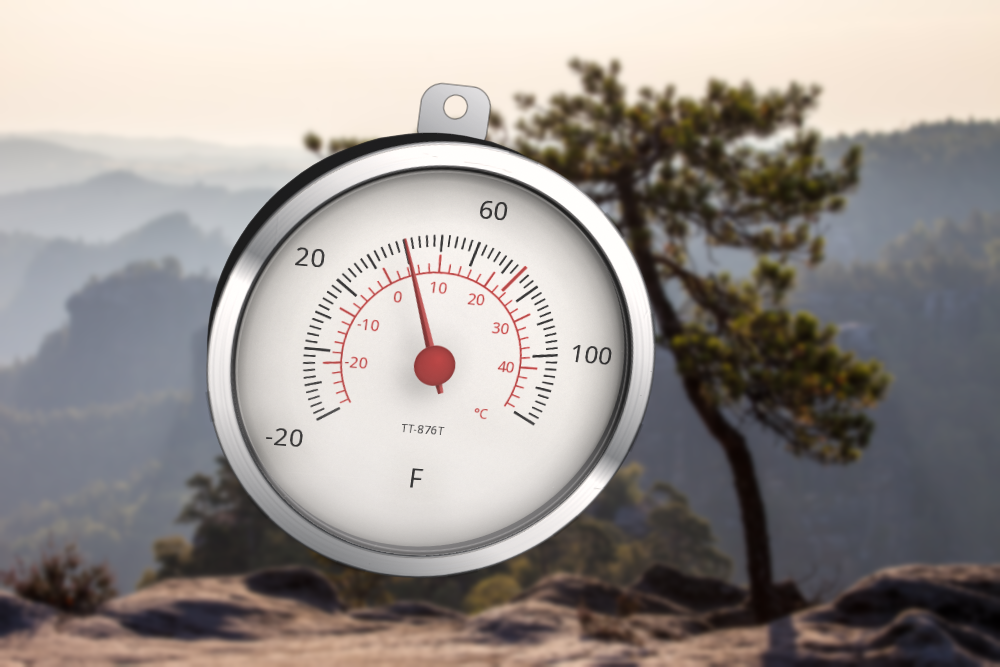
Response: 40; °F
